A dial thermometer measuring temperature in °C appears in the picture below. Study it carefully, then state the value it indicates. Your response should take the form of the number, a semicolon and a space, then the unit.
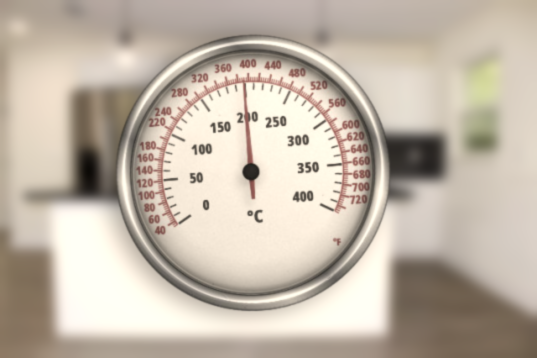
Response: 200; °C
